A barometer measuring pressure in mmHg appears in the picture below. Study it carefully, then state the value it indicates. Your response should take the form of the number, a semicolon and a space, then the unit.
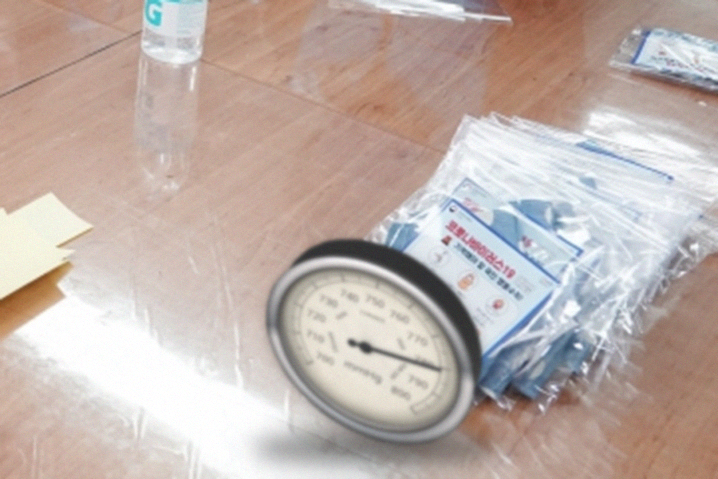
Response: 780; mmHg
